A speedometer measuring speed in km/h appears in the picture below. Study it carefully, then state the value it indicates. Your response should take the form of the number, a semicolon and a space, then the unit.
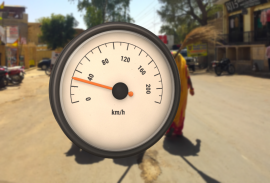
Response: 30; km/h
